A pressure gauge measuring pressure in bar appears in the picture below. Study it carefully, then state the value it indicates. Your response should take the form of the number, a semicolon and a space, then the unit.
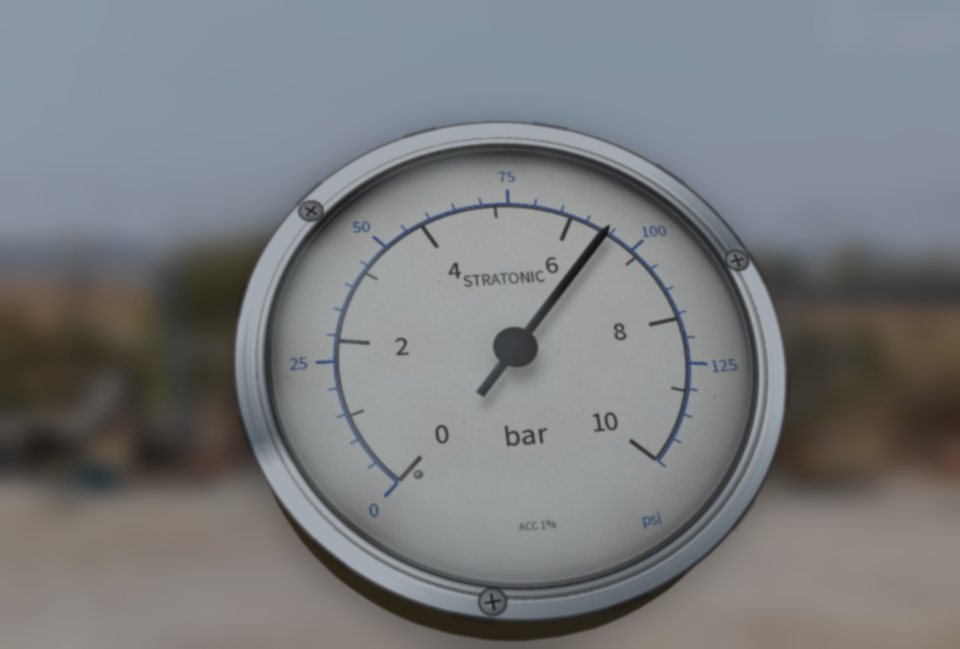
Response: 6.5; bar
